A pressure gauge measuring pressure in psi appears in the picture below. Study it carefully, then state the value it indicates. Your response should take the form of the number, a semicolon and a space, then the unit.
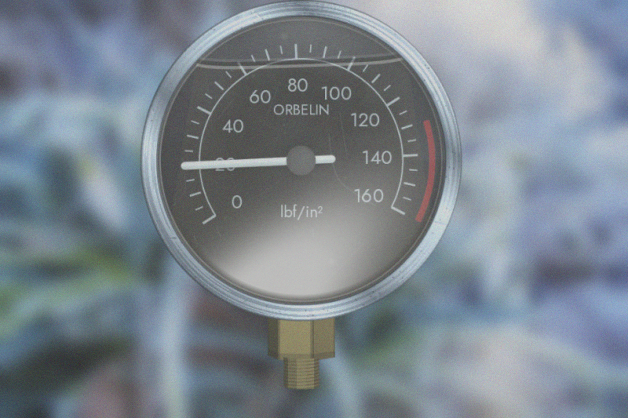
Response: 20; psi
